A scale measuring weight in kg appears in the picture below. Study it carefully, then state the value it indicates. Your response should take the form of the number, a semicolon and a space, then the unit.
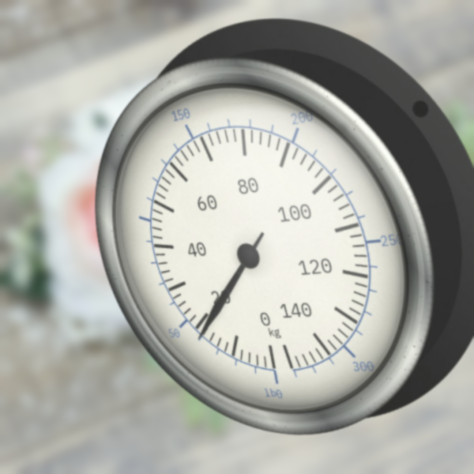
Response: 18; kg
